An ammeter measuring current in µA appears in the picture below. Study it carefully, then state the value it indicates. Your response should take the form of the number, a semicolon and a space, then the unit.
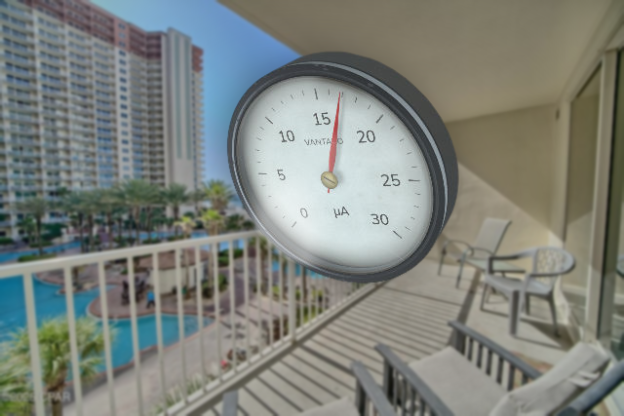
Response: 17; µA
